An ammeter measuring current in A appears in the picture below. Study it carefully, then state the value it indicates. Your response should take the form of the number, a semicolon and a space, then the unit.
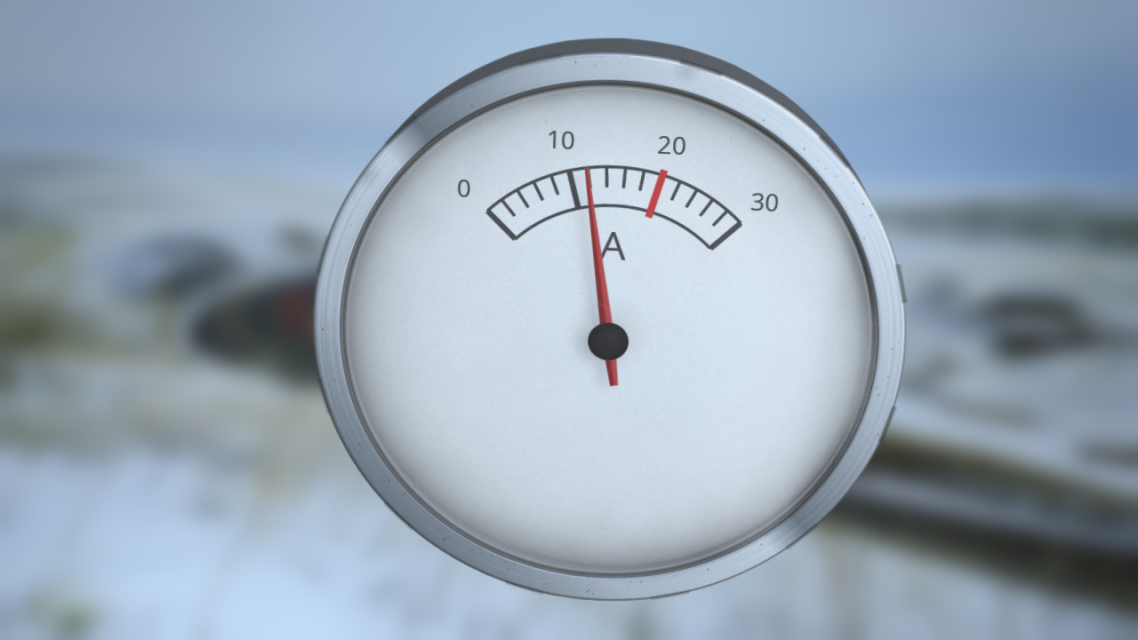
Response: 12; A
